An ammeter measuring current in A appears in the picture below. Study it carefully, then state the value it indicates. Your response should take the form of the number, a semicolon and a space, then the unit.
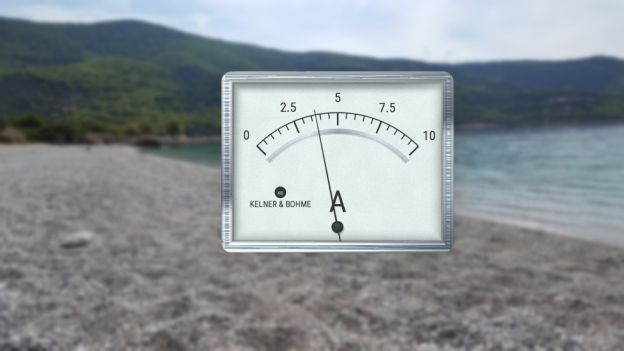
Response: 3.75; A
